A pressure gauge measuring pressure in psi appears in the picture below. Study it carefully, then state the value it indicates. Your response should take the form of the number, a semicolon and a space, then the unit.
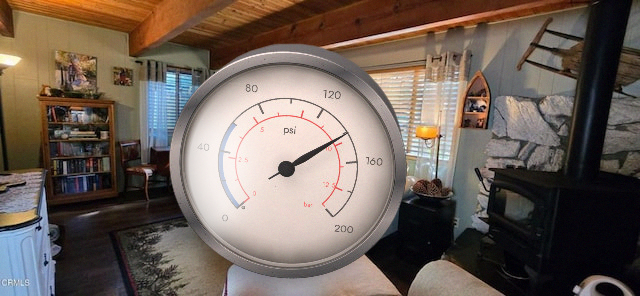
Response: 140; psi
